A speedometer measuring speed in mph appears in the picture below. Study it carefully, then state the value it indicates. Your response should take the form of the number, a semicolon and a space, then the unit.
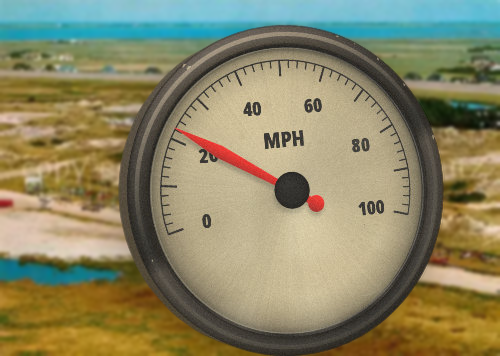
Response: 22; mph
